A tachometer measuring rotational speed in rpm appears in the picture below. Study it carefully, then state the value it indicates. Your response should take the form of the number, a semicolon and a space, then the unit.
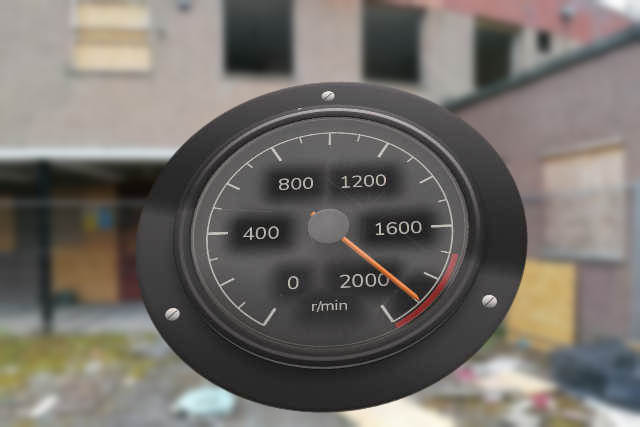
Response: 1900; rpm
